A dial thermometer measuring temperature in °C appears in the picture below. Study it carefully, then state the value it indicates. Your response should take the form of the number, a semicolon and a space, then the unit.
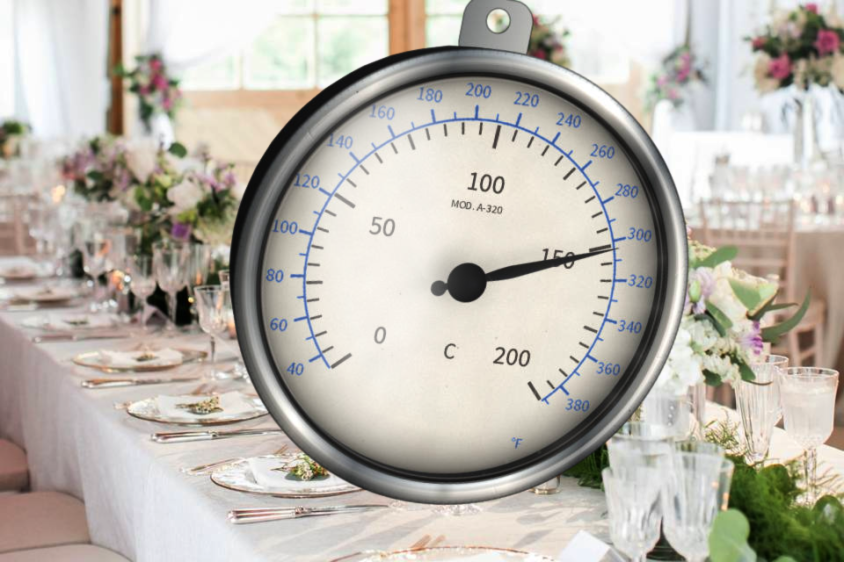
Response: 150; °C
